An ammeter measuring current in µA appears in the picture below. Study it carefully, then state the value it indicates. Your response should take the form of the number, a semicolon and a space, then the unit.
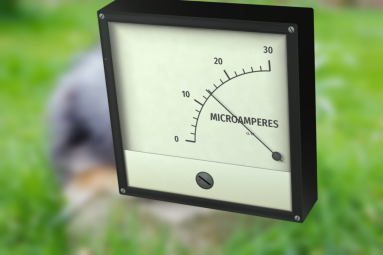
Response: 14; µA
